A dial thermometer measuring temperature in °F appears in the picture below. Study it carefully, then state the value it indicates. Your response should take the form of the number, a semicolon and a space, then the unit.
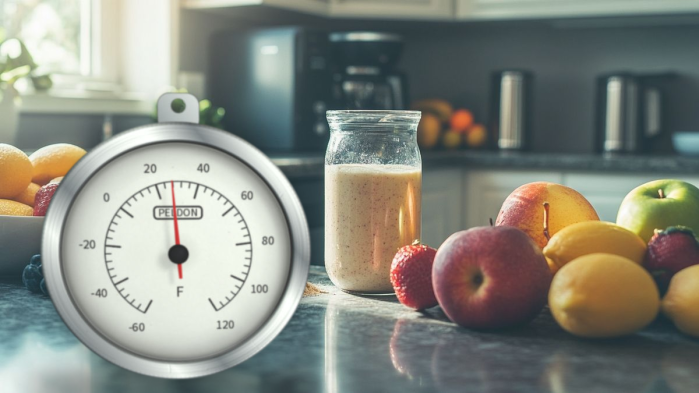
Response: 28; °F
